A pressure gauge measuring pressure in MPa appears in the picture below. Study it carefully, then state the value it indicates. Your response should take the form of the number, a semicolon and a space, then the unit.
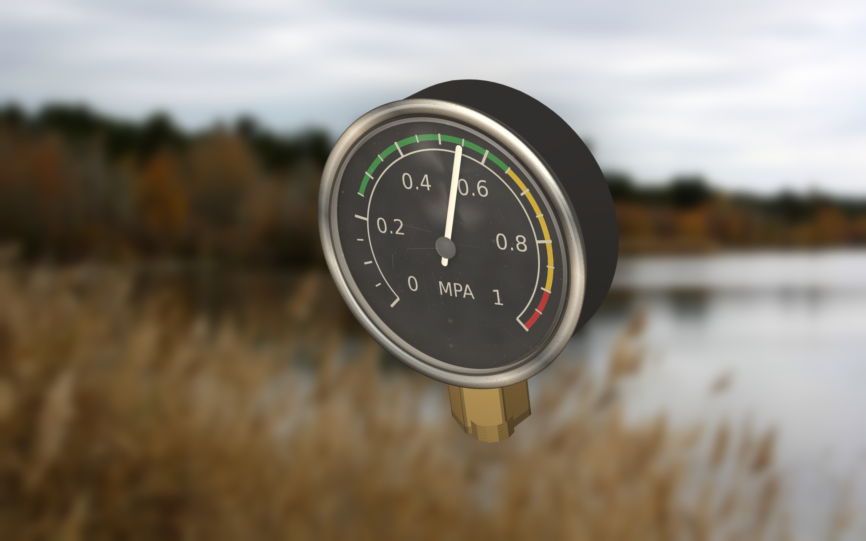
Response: 0.55; MPa
